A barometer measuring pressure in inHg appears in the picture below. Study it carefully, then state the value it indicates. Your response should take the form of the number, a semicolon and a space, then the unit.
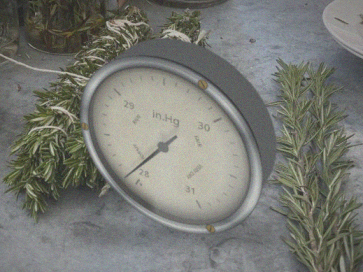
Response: 28.1; inHg
